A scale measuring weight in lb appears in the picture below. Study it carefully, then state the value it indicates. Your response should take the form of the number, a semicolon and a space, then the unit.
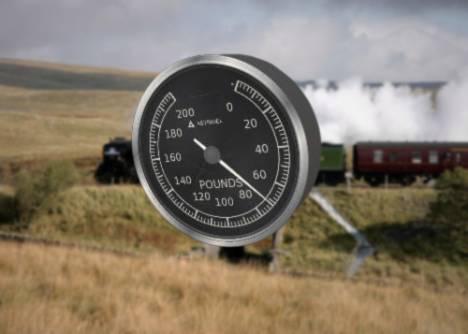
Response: 70; lb
